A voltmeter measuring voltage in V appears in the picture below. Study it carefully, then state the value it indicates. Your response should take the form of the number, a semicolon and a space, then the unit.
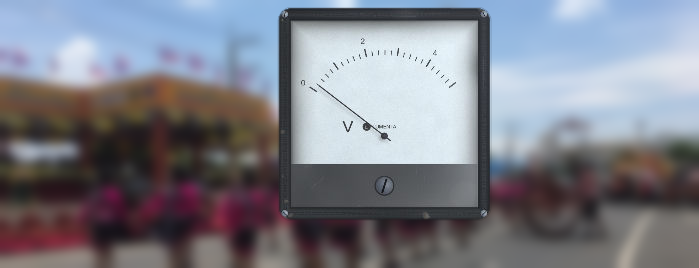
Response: 0.2; V
